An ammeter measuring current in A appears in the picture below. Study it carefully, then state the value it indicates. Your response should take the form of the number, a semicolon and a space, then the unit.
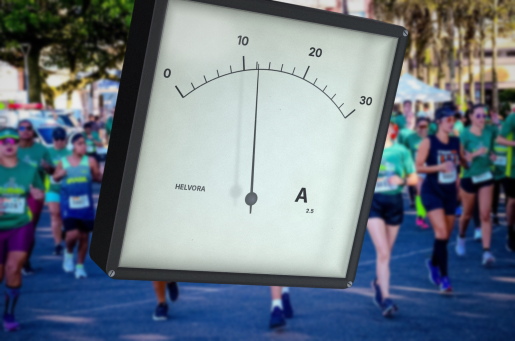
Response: 12; A
